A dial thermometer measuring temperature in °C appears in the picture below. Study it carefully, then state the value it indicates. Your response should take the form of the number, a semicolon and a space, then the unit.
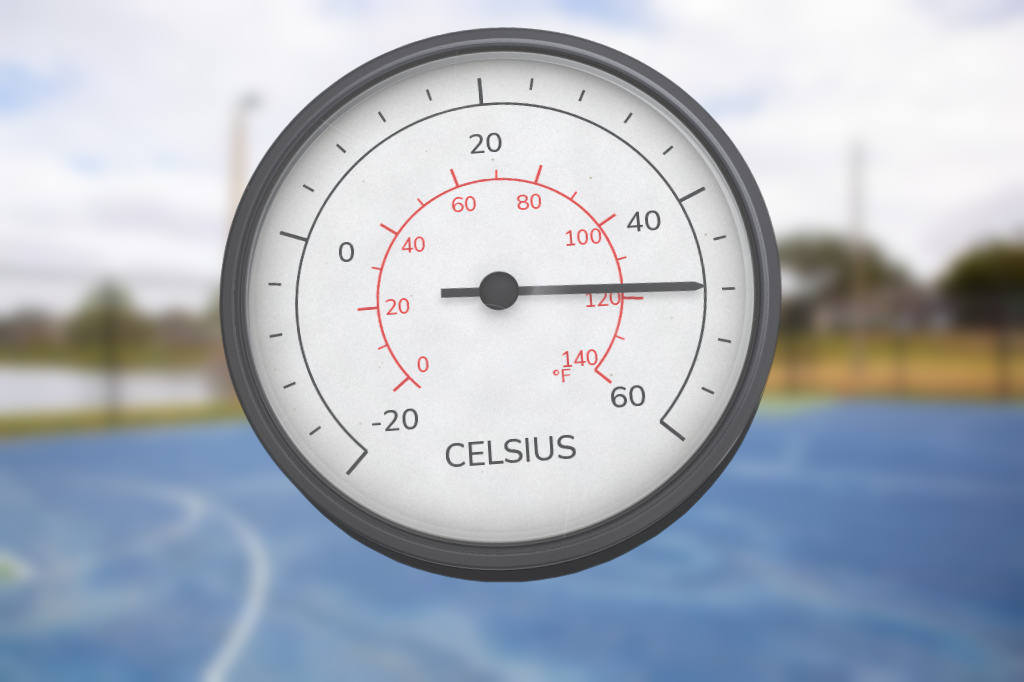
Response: 48; °C
